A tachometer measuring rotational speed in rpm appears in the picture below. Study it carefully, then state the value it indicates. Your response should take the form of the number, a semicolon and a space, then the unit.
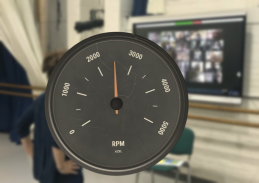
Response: 2500; rpm
